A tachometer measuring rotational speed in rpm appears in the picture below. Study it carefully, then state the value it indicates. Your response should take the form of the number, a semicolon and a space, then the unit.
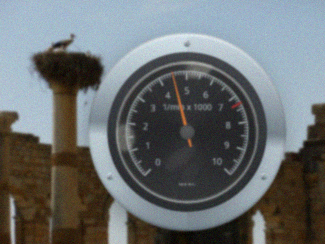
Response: 4500; rpm
